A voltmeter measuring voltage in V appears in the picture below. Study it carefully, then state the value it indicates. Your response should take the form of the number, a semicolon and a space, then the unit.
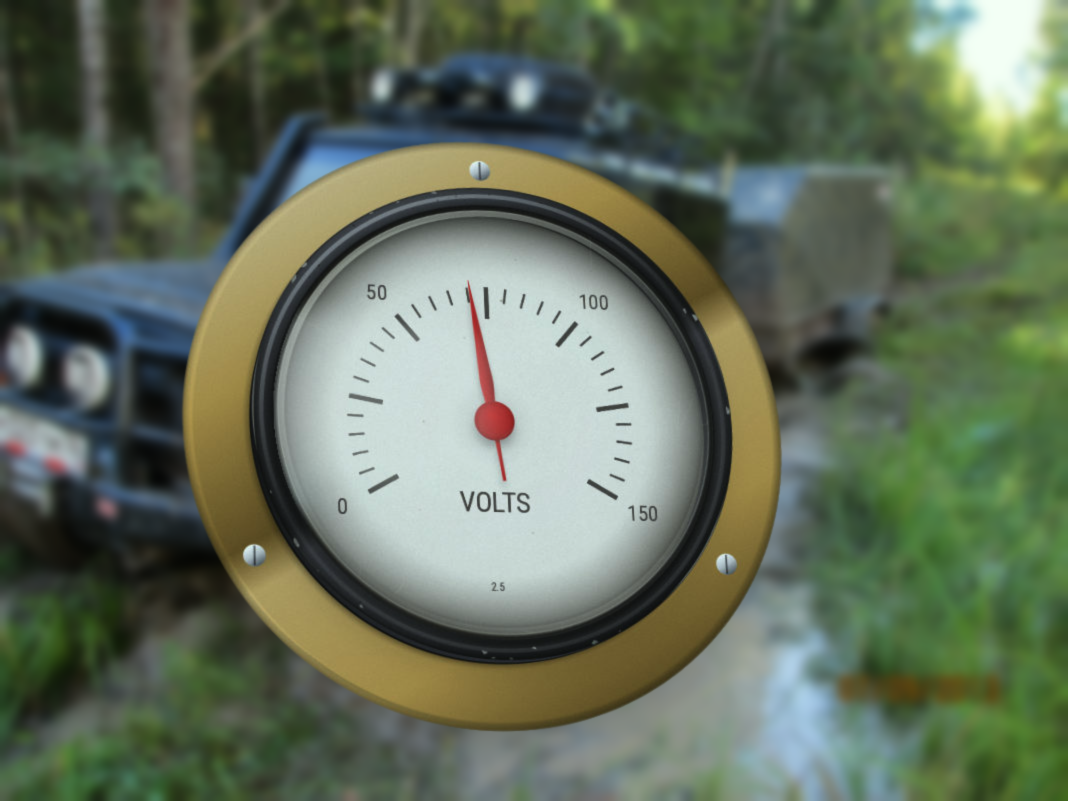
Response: 70; V
